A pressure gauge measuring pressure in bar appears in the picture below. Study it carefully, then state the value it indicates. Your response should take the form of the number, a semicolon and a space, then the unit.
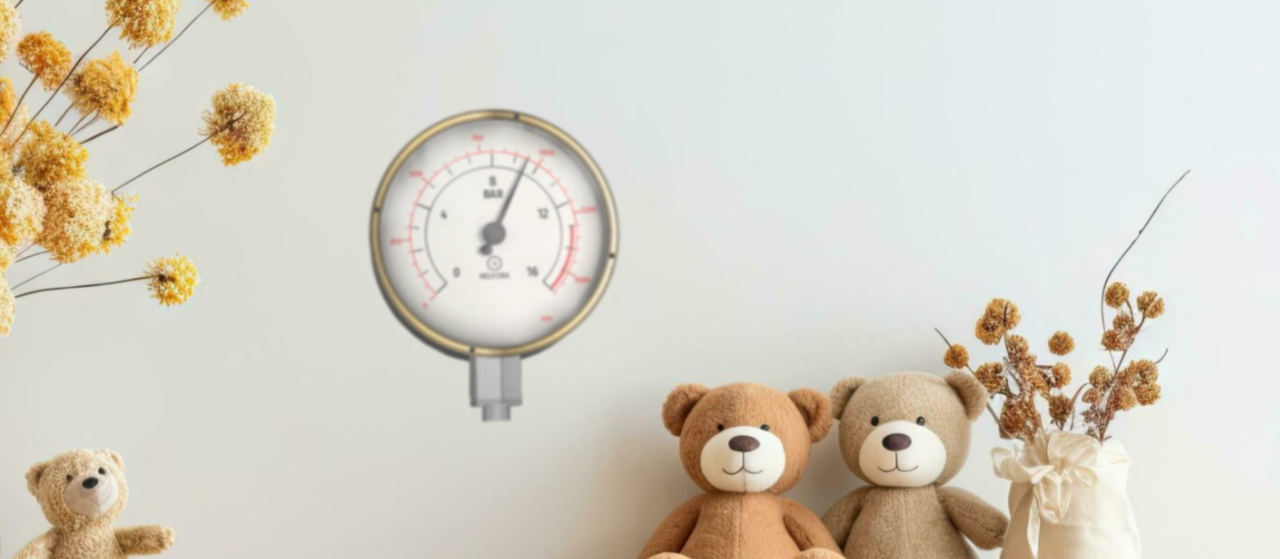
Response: 9.5; bar
